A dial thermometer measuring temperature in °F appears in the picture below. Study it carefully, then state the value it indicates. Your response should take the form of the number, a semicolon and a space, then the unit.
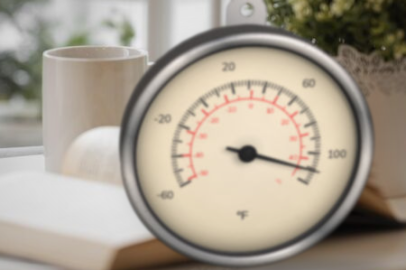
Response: 110; °F
